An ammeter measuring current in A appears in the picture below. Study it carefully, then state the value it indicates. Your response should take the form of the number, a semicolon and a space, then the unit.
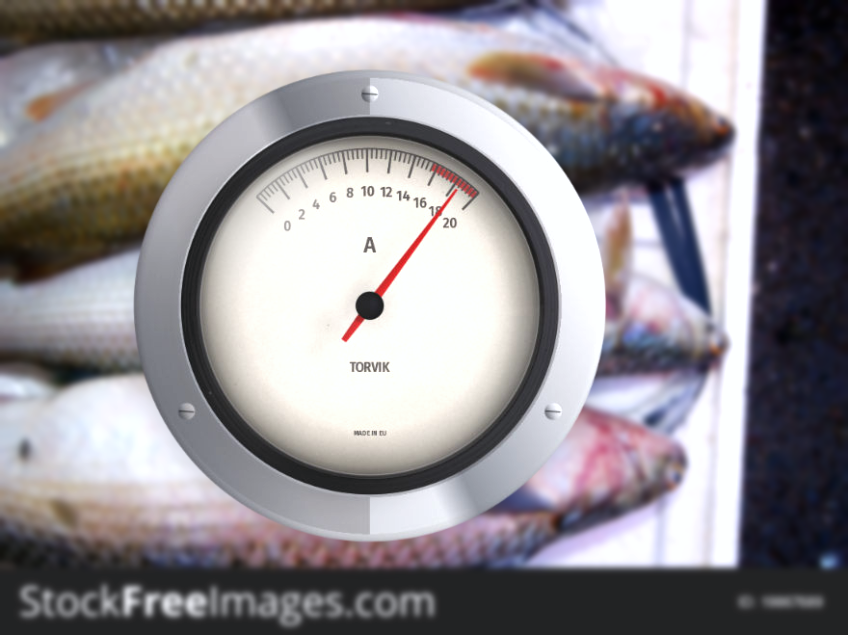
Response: 18.4; A
